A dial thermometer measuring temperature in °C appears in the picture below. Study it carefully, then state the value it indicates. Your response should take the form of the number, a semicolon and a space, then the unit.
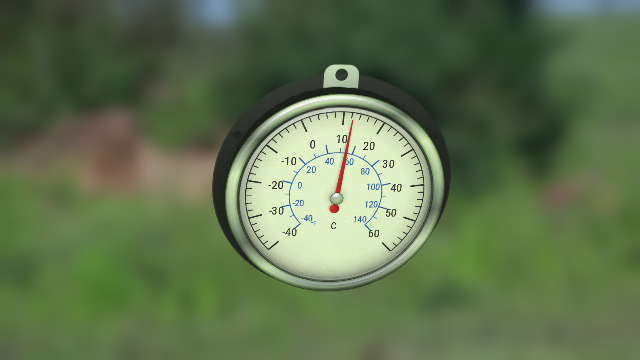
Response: 12; °C
